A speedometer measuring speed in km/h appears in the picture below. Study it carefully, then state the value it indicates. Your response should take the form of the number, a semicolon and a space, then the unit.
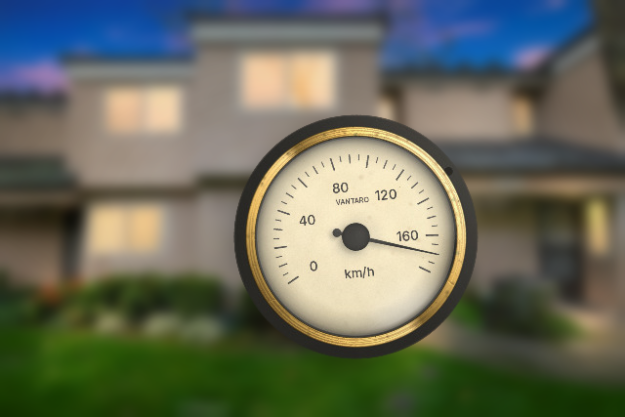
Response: 170; km/h
